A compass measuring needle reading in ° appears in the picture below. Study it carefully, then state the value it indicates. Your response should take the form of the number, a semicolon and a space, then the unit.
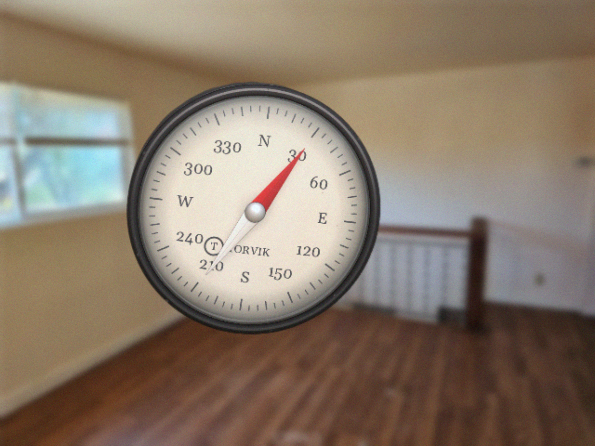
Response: 30; °
